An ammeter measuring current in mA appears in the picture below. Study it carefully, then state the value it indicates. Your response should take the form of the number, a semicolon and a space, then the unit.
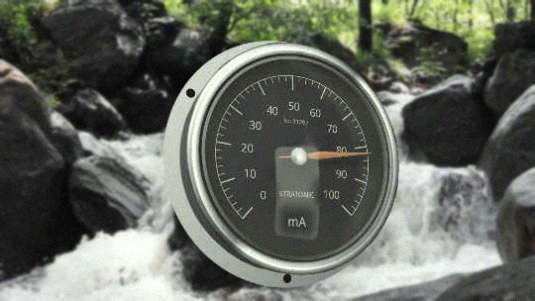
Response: 82; mA
